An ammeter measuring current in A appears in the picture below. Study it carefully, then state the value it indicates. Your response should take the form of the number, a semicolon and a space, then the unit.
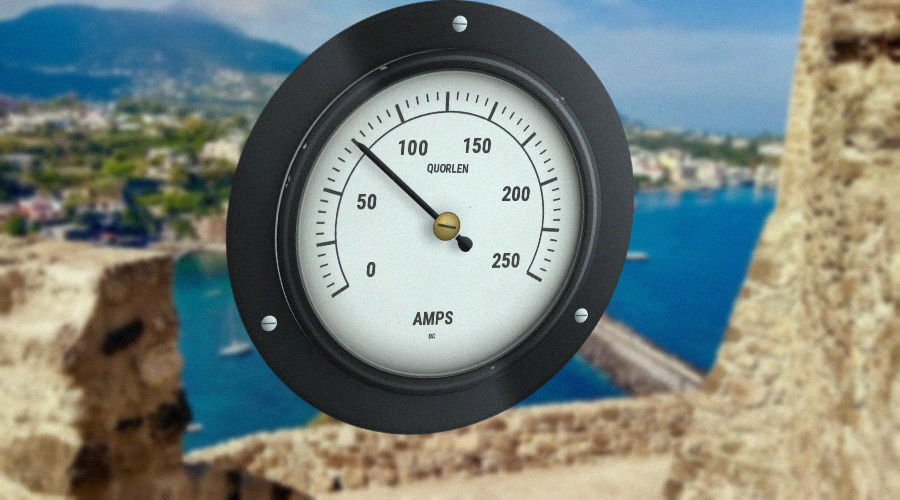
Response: 75; A
